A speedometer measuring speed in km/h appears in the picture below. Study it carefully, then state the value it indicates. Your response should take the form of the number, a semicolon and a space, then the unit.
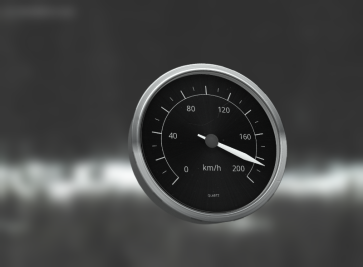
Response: 185; km/h
